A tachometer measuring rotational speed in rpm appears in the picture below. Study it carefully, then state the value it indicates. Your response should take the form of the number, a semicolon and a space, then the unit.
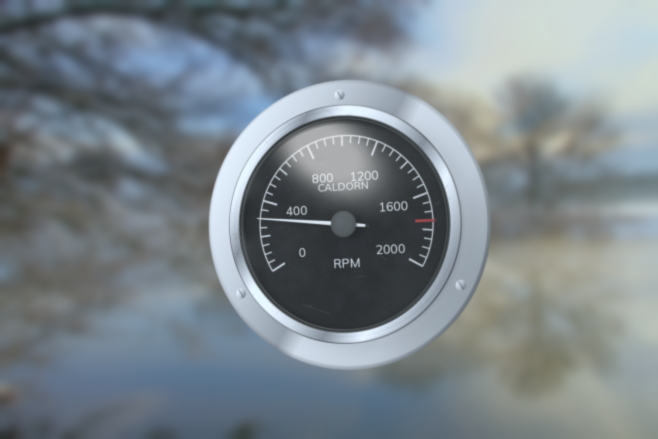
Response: 300; rpm
